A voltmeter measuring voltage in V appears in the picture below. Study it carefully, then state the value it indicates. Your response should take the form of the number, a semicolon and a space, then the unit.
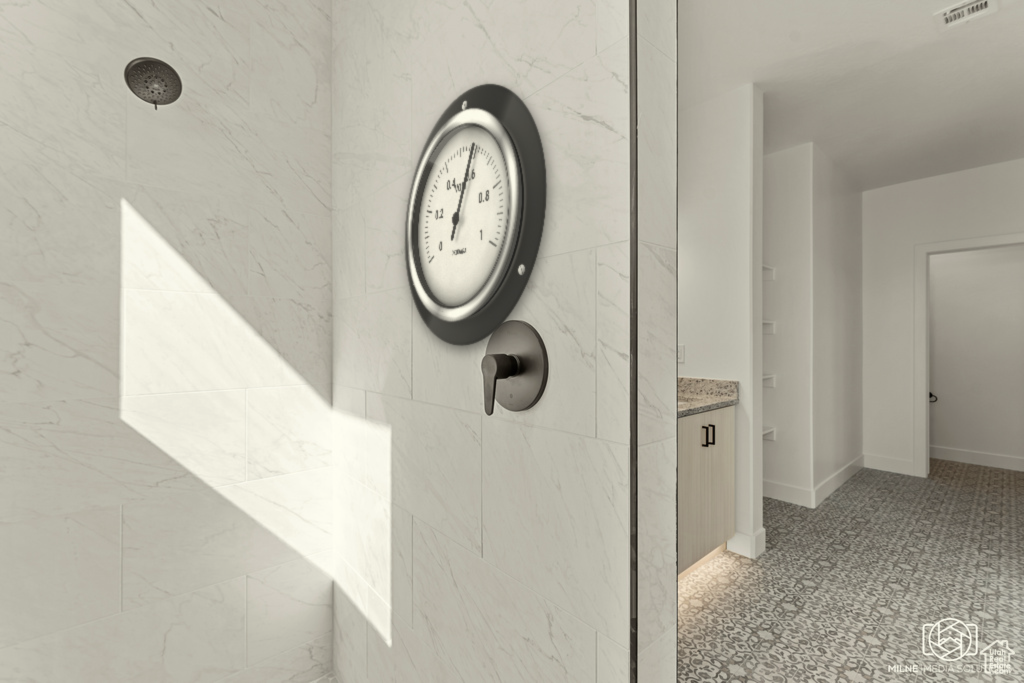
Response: 0.6; V
